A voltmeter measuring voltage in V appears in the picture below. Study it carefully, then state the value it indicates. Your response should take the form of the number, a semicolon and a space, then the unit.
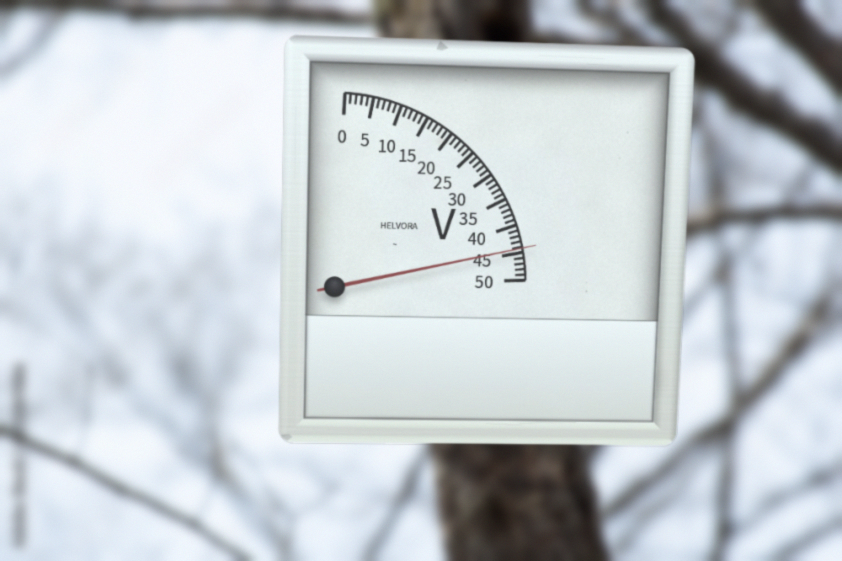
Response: 44; V
